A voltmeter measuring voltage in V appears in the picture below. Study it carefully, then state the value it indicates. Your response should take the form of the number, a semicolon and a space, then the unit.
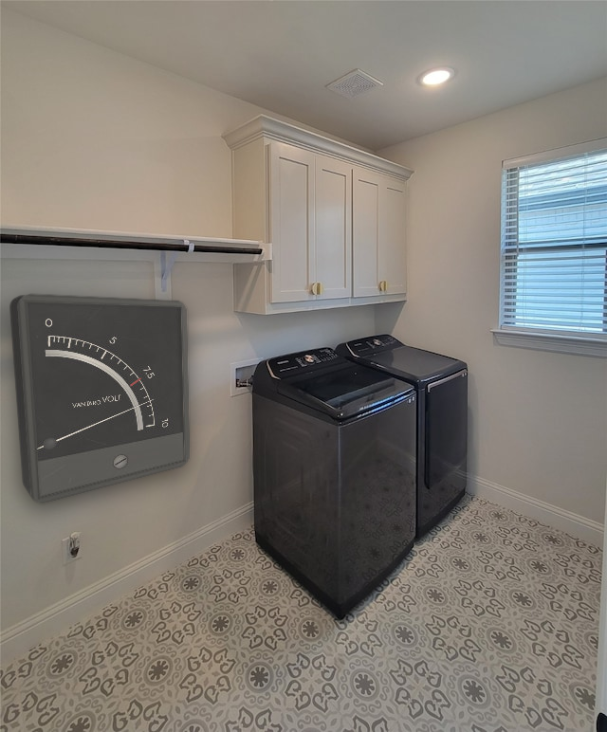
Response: 8.75; V
